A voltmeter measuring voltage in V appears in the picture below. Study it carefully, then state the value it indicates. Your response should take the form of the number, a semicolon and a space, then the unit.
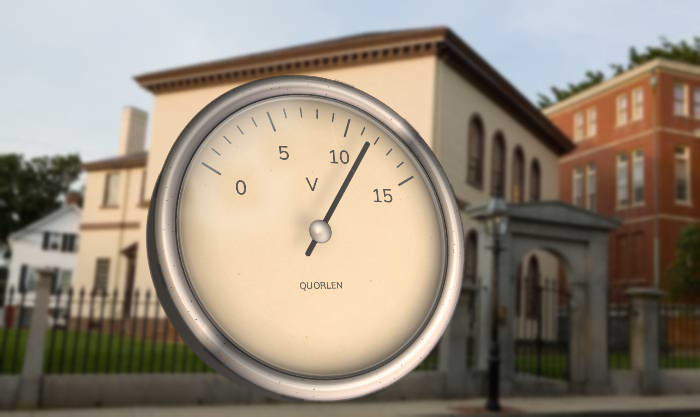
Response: 11.5; V
